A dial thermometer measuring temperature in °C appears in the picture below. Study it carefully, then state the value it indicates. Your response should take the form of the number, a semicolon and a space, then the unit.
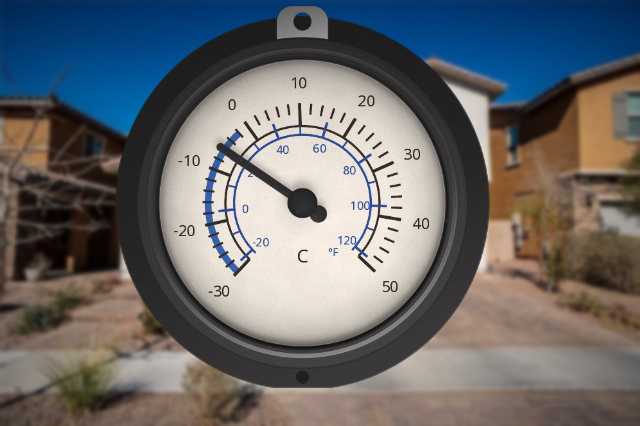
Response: -6; °C
